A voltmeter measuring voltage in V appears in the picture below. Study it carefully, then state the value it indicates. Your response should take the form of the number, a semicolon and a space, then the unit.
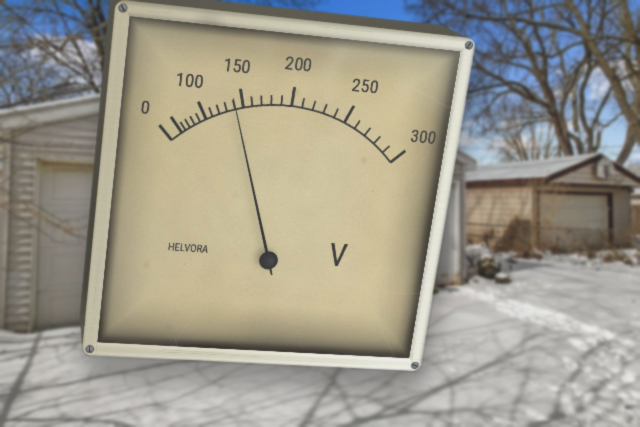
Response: 140; V
